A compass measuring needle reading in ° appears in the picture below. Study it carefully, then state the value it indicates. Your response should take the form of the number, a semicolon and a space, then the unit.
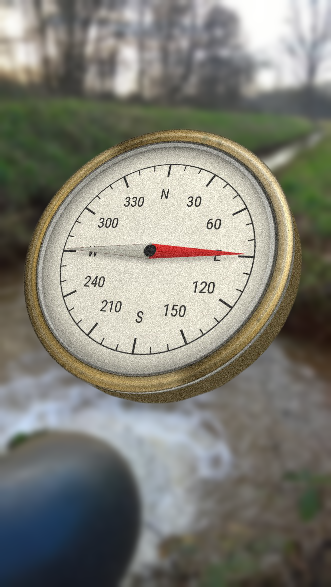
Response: 90; °
